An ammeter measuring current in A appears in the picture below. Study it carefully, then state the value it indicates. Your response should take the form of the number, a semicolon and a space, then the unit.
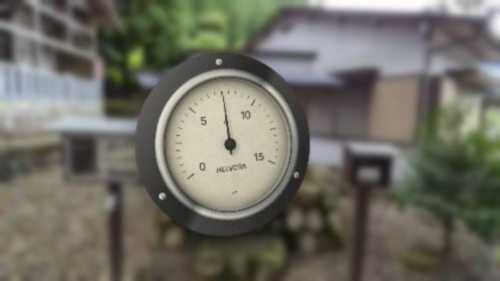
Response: 7.5; A
